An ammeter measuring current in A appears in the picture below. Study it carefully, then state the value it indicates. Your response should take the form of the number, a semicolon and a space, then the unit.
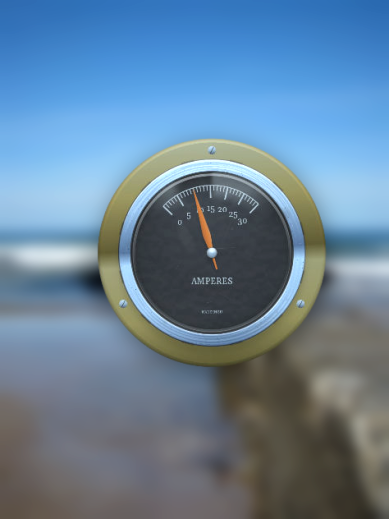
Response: 10; A
